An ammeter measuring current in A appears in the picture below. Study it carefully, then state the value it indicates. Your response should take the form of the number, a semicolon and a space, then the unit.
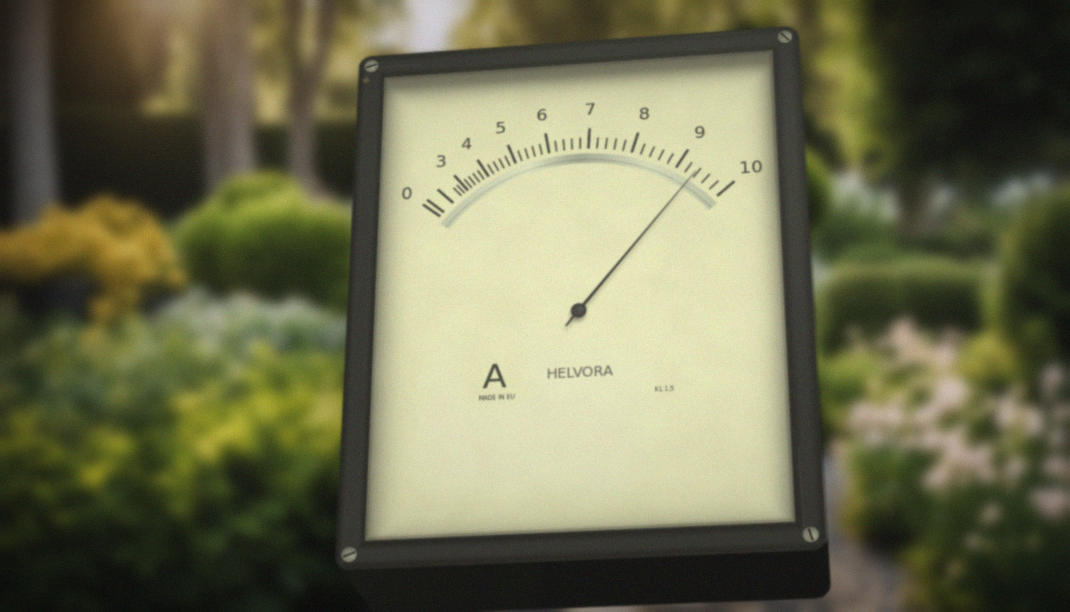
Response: 9.4; A
